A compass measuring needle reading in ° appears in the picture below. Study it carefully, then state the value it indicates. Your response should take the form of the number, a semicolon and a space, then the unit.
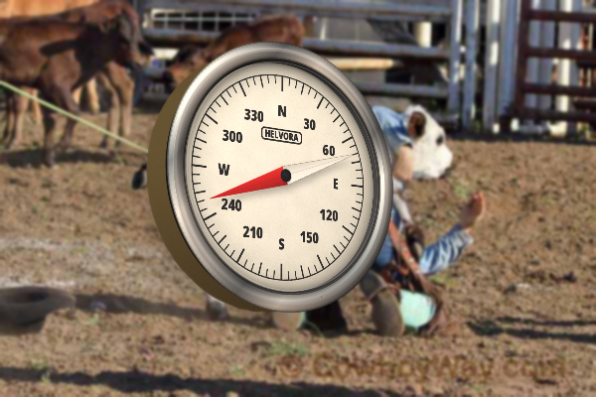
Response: 250; °
